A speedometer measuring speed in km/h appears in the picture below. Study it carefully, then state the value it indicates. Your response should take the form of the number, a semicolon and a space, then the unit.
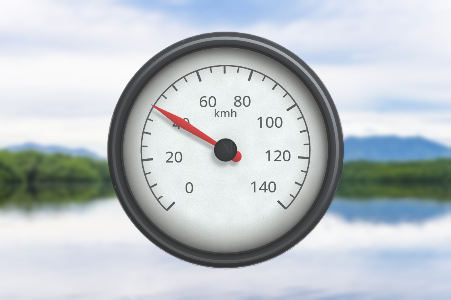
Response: 40; km/h
